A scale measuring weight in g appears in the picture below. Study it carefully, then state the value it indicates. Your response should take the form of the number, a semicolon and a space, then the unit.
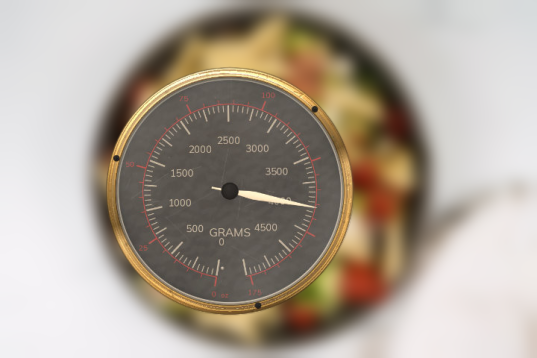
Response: 4000; g
